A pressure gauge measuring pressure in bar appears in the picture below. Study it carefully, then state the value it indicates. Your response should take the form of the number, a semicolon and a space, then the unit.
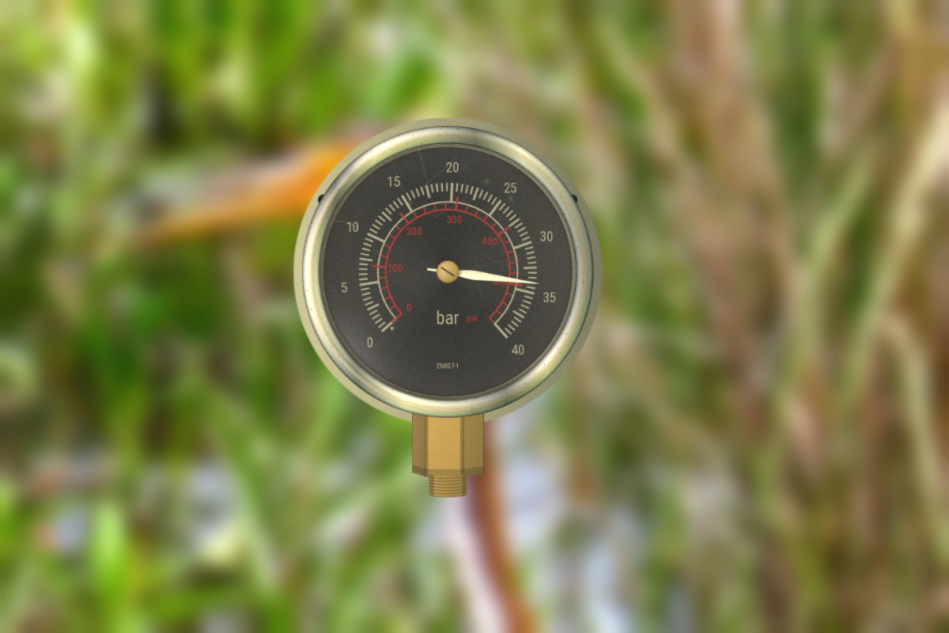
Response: 34; bar
